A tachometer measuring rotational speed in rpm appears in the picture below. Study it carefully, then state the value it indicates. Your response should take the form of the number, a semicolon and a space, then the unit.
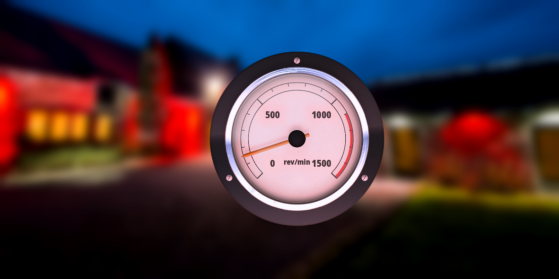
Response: 150; rpm
